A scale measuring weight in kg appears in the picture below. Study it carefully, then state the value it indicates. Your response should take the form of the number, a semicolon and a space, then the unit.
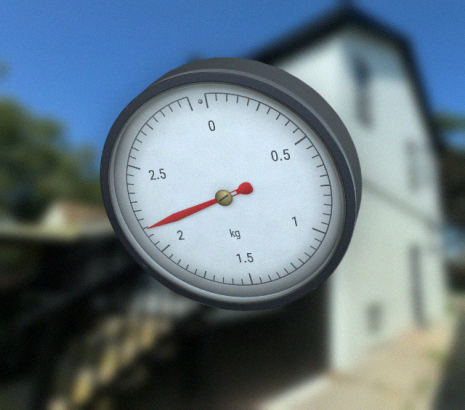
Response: 2.15; kg
